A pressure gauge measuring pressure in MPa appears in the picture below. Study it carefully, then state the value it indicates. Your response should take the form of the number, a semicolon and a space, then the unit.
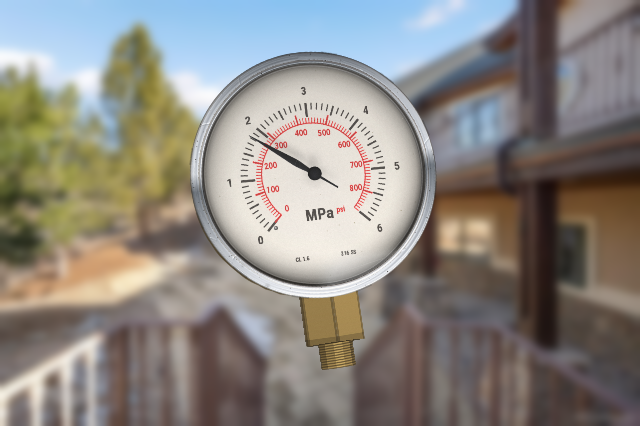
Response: 1.8; MPa
